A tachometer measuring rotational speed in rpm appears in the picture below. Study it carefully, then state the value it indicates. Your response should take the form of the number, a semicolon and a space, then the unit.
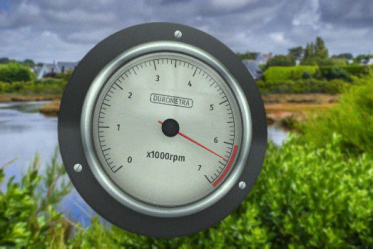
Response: 6400; rpm
